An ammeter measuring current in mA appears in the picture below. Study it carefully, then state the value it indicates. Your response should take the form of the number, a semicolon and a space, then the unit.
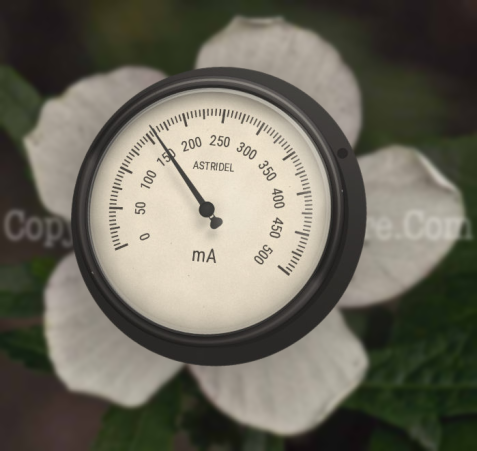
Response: 160; mA
